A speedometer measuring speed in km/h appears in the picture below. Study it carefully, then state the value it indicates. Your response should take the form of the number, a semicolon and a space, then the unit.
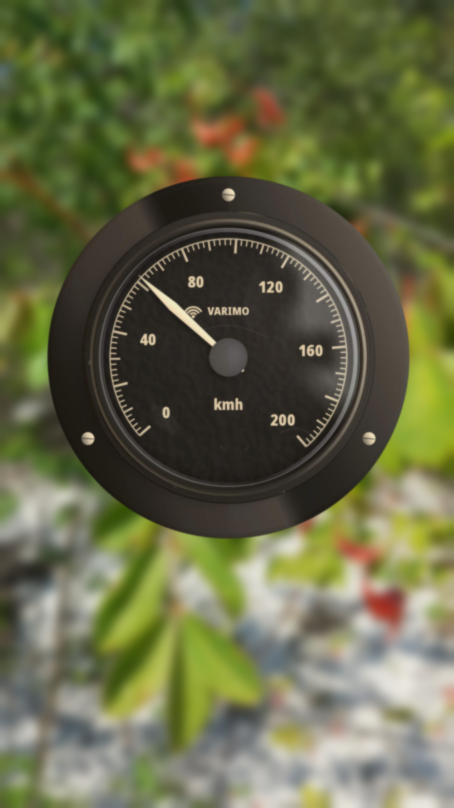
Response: 62; km/h
